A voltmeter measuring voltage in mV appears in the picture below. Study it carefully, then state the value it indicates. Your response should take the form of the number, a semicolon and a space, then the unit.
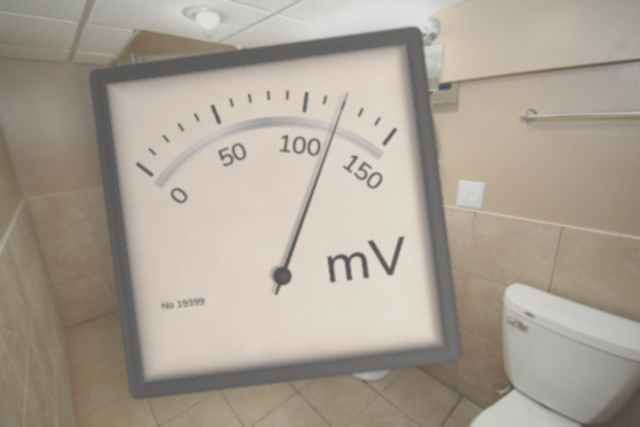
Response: 120; mV
